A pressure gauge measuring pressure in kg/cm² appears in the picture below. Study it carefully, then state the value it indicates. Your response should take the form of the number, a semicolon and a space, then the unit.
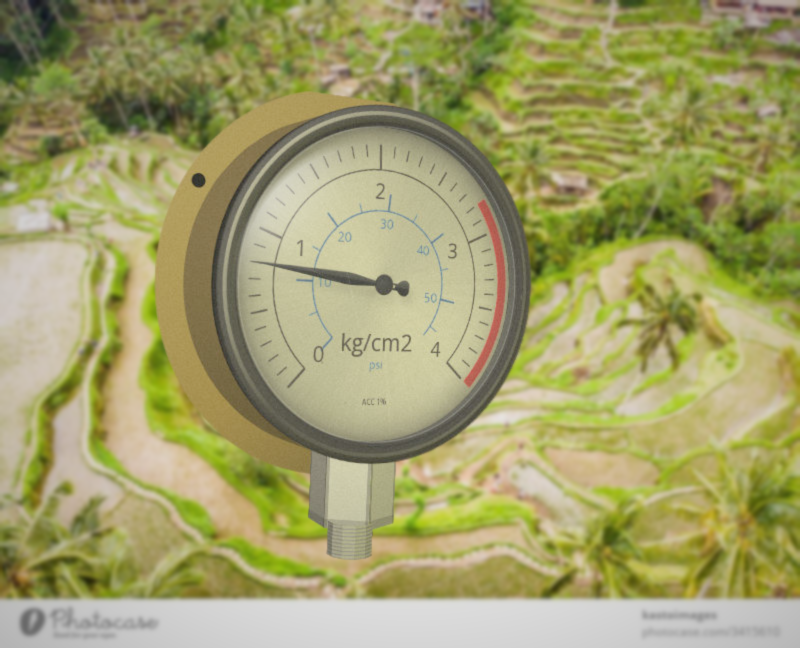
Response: 0.8; kg/cm²
